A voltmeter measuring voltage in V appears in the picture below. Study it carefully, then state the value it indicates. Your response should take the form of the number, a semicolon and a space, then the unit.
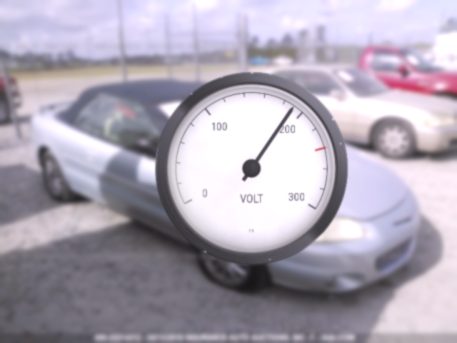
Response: 190; V
